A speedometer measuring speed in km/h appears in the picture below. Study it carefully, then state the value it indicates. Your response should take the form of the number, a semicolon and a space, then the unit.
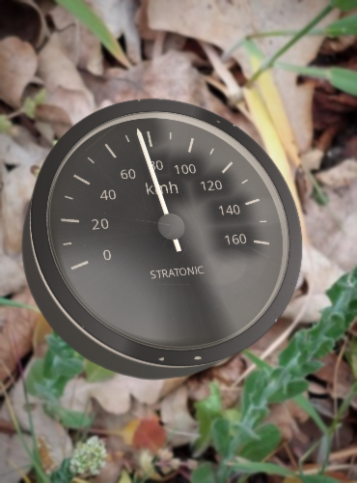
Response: 75; km/h
